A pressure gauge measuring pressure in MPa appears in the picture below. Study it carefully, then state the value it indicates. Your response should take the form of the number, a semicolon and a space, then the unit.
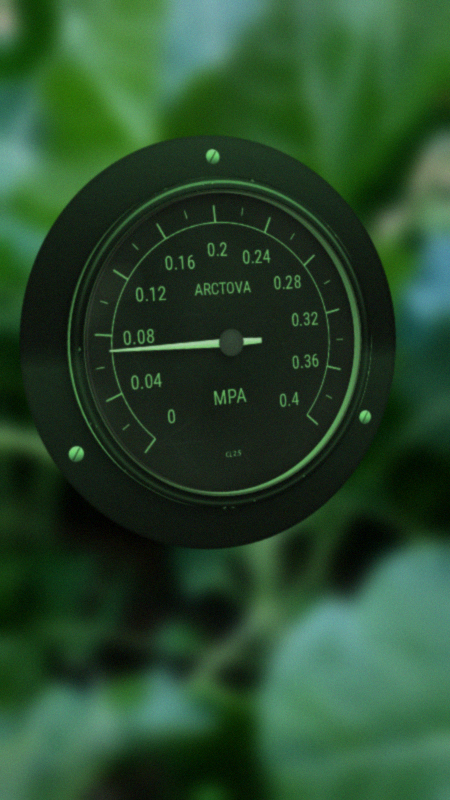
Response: 0.07; MPa
